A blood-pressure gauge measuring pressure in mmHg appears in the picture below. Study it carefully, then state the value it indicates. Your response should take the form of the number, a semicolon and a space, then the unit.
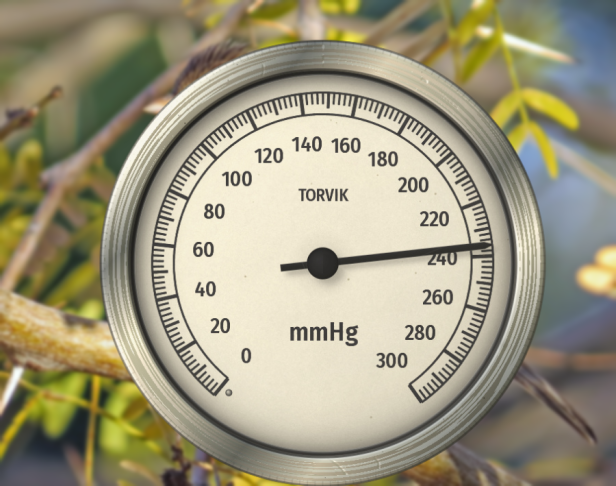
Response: 236; mmHg
